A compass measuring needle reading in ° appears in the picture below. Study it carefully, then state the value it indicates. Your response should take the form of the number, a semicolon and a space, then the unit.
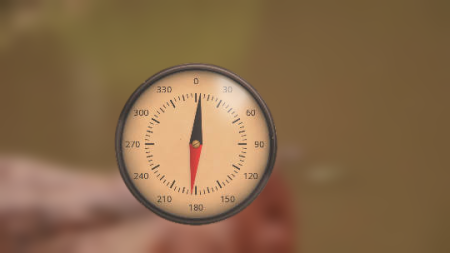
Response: 185; °
